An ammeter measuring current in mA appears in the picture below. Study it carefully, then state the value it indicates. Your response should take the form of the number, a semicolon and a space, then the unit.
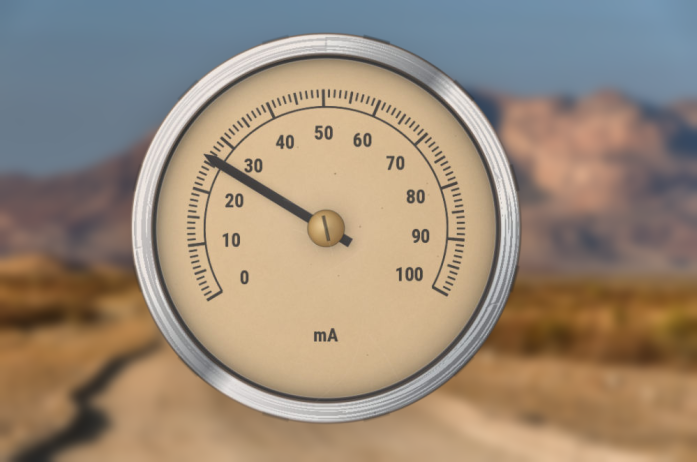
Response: 26; mA
